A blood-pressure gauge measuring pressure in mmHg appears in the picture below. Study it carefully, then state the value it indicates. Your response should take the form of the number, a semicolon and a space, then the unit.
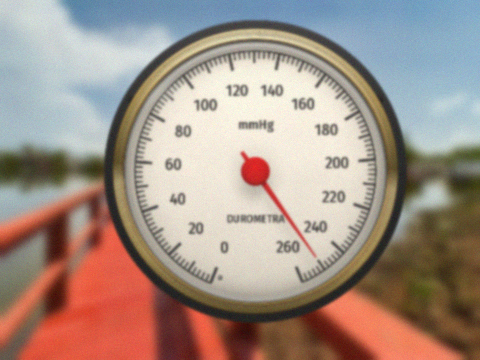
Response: 250; mmHg
